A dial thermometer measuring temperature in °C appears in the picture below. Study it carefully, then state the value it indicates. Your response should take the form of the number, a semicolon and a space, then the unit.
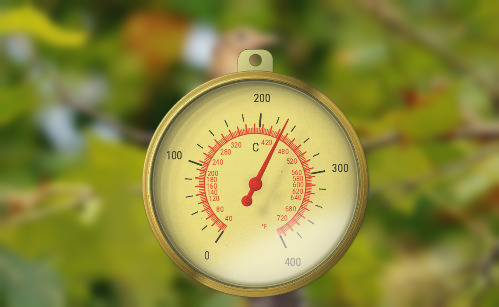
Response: 230; °C
